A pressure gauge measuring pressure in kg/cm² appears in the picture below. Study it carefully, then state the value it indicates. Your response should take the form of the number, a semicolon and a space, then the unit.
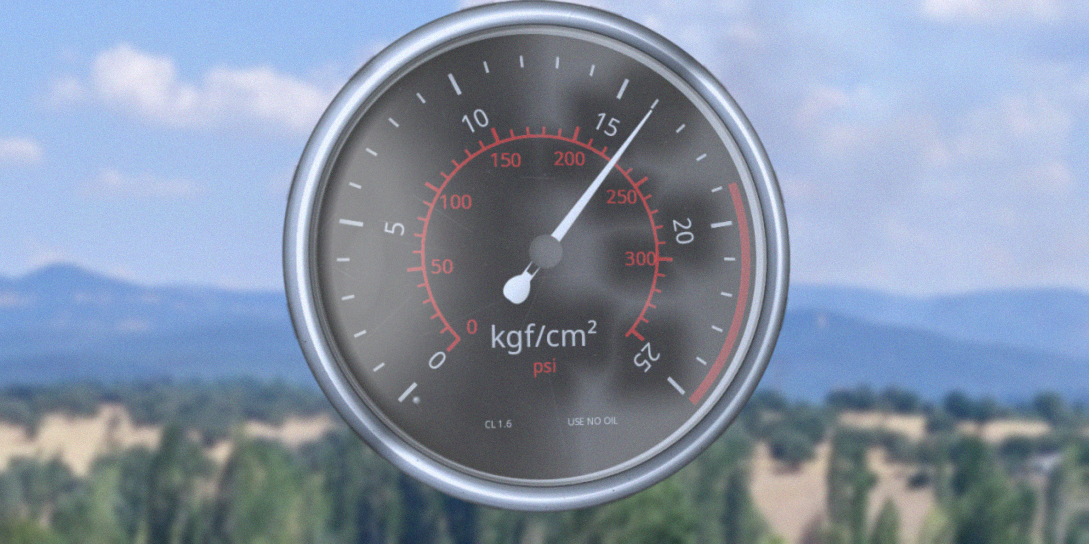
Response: 16; kg/cm²
